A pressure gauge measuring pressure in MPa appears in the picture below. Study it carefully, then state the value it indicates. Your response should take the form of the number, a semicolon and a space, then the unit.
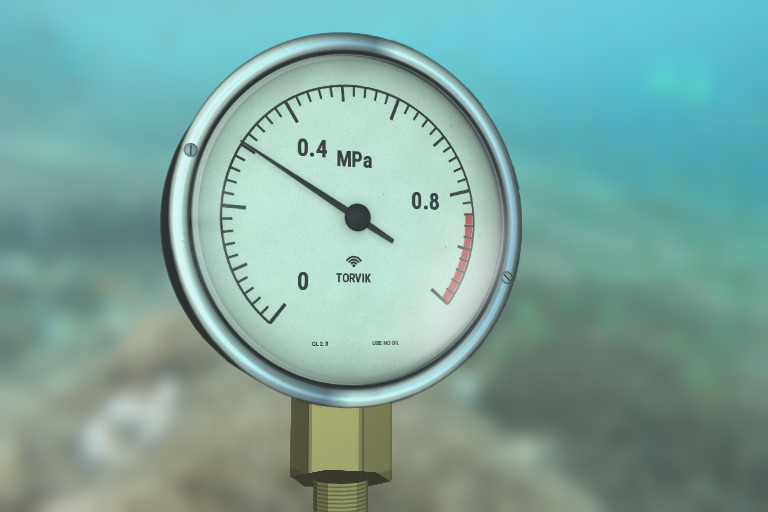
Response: 0.3; MPa
